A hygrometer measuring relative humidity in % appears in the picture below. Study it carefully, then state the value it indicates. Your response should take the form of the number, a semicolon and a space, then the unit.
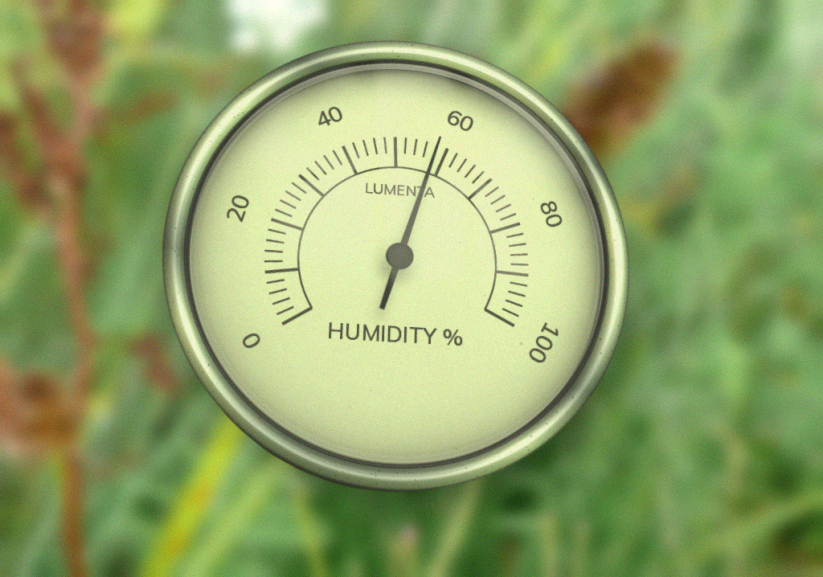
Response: 58; %
